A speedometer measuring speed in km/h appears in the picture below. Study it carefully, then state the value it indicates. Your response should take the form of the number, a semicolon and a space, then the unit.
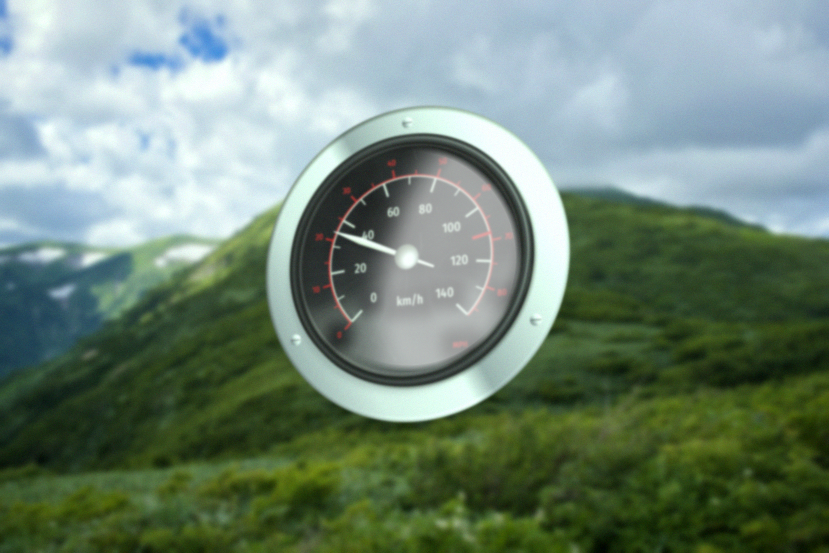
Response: 35; km/h
